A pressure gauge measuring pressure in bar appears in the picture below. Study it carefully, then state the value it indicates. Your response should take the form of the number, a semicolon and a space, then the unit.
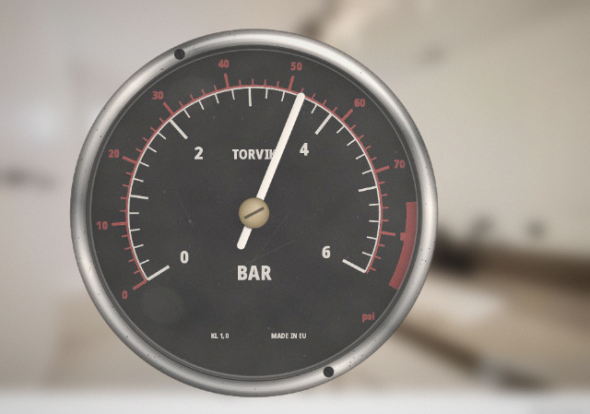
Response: 3.6; bar
